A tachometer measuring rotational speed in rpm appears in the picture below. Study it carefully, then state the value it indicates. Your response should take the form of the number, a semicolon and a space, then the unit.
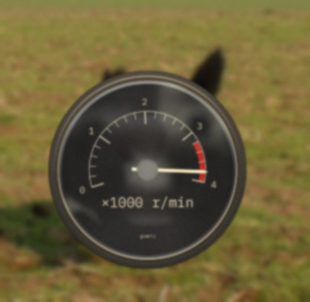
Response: 3800; rpm
